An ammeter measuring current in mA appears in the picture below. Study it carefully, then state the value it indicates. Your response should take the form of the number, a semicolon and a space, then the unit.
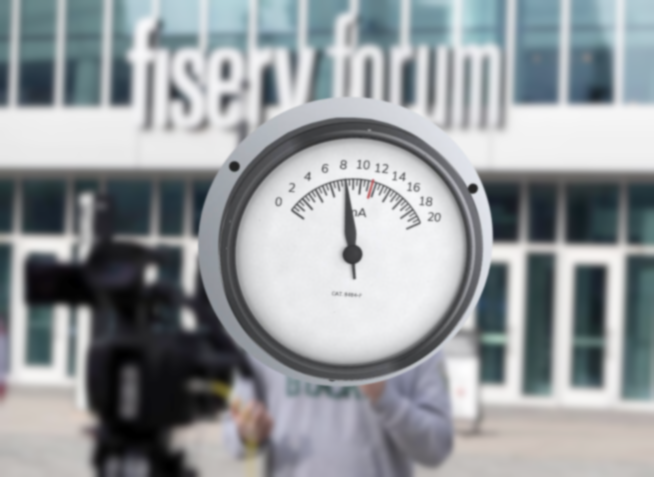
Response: 8; mA
